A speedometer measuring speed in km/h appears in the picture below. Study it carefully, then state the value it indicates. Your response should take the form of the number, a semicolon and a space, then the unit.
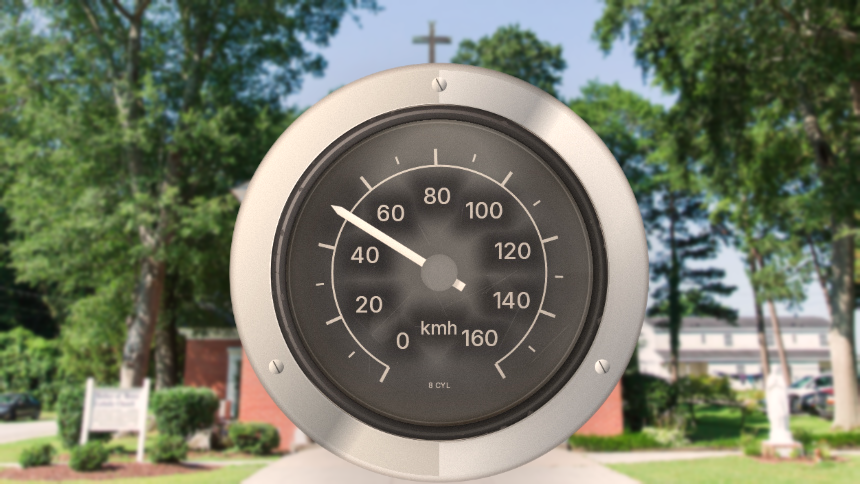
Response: 50; km/h
